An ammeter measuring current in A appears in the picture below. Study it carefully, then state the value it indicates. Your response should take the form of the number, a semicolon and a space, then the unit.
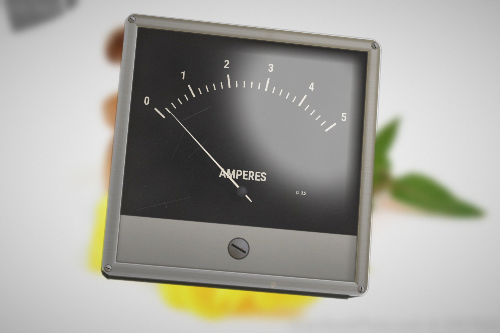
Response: 0.2; A
